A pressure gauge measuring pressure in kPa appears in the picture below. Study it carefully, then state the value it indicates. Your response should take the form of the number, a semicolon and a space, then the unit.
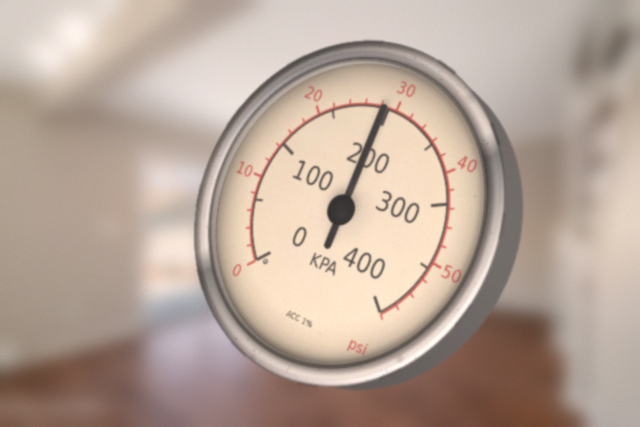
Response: 200; kPa
